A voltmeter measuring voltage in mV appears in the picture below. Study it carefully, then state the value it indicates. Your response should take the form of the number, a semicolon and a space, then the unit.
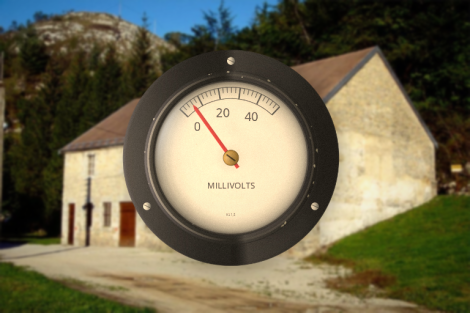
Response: 6; mV
